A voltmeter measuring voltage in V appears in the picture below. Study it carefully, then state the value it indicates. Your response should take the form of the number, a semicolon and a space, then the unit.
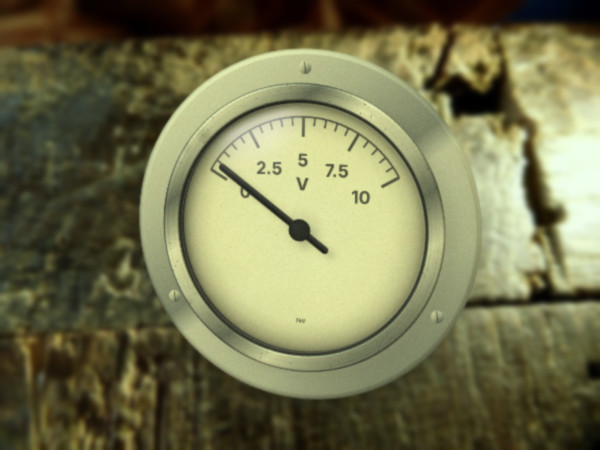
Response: 0.5; V
